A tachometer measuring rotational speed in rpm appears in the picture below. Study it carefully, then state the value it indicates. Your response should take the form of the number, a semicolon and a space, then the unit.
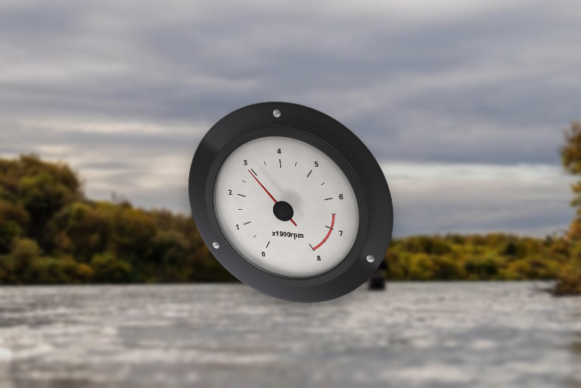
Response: 3000; rpm
